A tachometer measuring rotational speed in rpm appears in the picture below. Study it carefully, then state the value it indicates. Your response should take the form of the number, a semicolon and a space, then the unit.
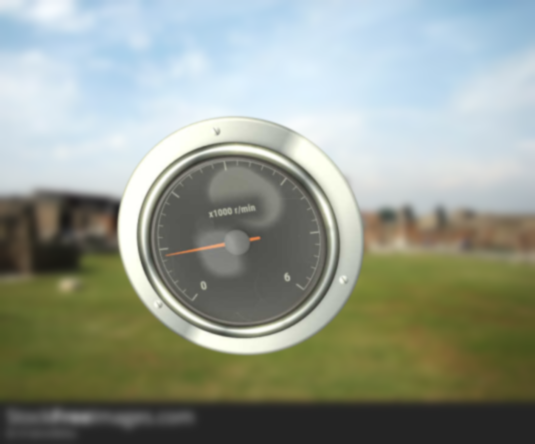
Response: 900; rpm
